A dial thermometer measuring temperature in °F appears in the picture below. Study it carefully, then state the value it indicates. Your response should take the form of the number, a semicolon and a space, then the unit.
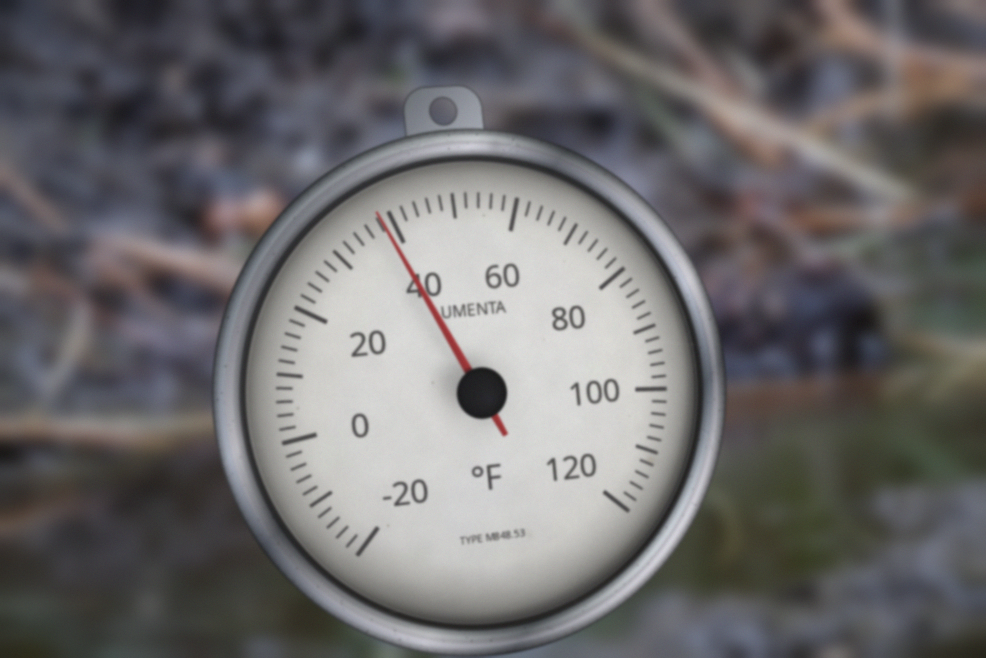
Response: 38; °F
